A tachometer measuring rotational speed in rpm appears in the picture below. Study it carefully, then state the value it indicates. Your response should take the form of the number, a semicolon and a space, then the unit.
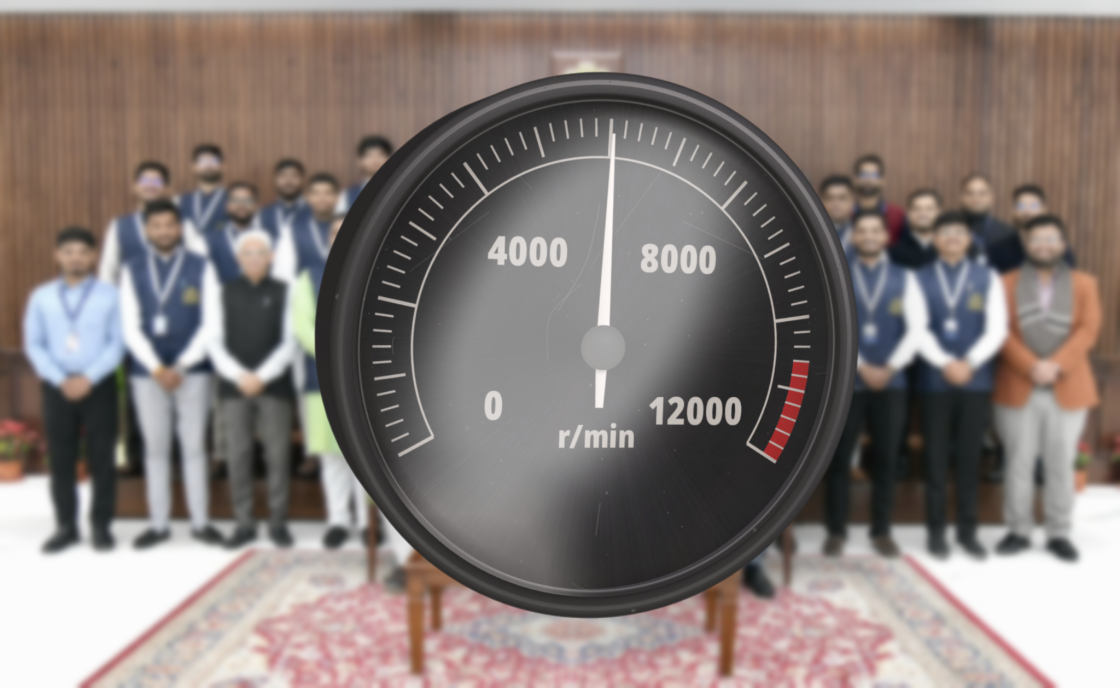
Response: 6000; rpm
